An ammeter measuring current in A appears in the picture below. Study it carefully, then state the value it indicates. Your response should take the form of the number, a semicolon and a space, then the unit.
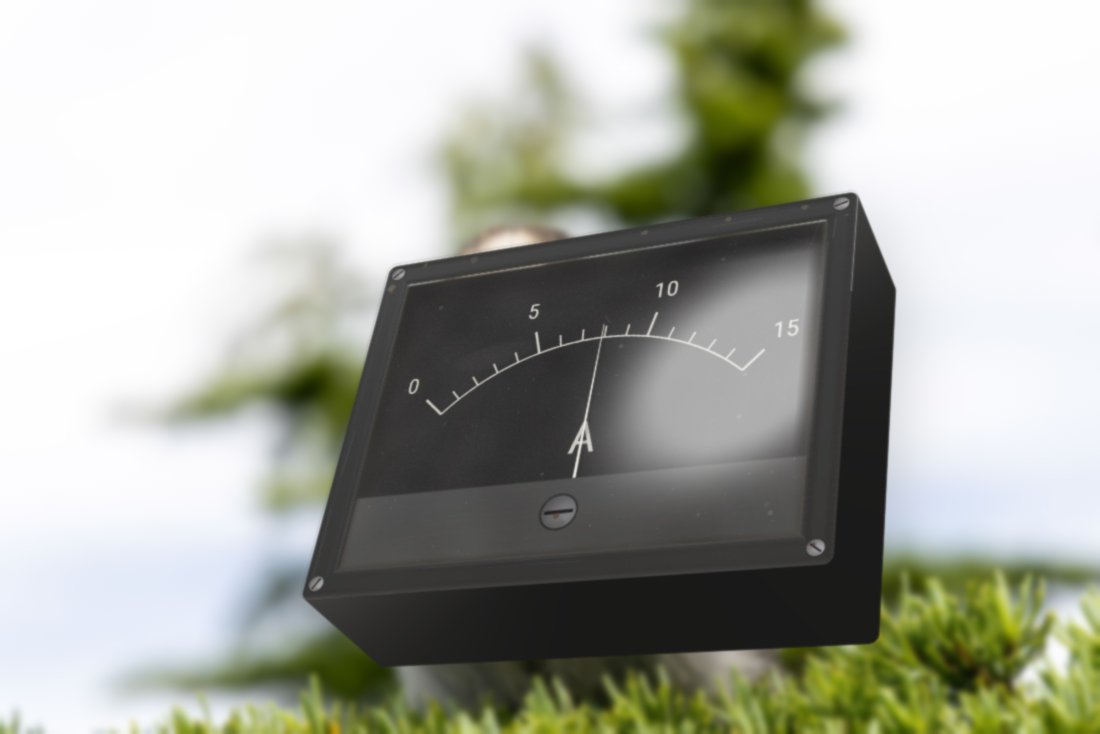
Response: 8; A
